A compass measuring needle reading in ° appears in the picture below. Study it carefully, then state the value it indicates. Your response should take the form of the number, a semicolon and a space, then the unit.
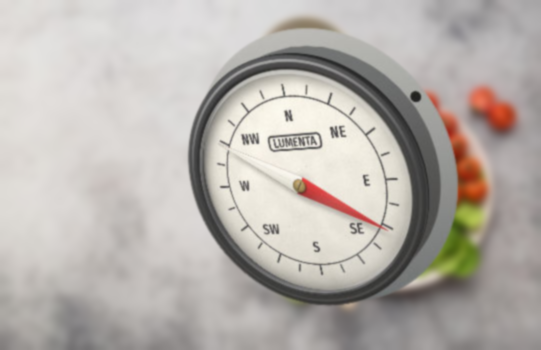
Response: 120; °
